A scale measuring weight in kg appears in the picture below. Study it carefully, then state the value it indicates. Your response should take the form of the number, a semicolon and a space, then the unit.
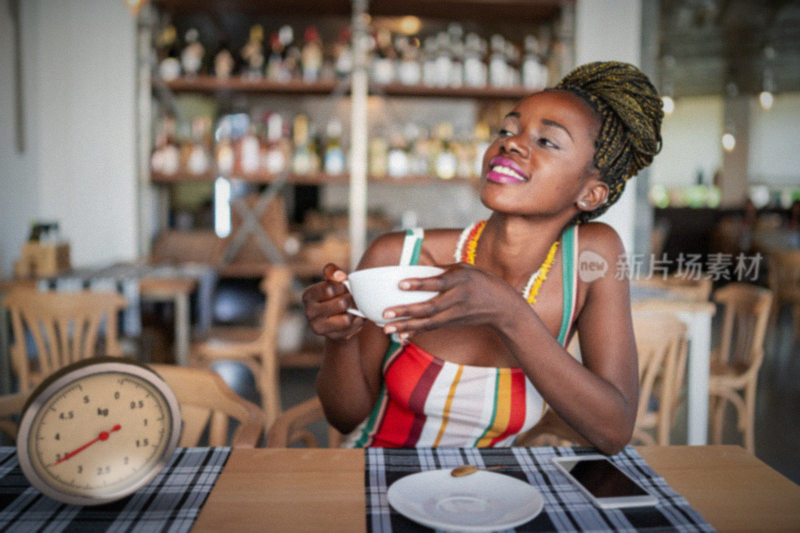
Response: 3.5; kg
